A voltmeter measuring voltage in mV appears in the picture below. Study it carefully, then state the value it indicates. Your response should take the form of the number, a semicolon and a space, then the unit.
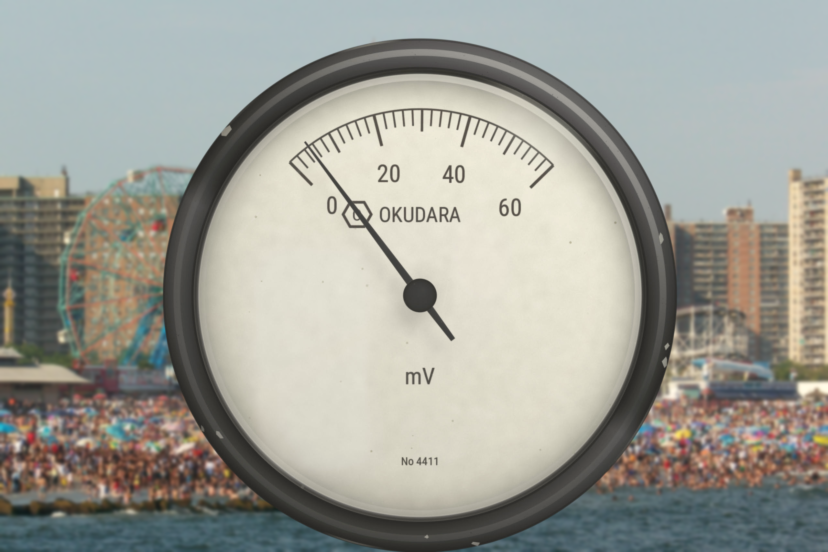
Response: 5; mV
